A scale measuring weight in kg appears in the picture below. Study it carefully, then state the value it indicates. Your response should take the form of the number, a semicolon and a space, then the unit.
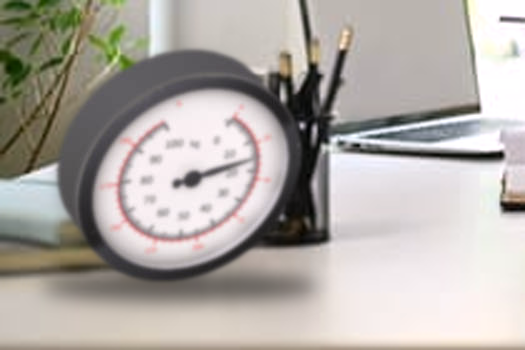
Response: 15; kg
